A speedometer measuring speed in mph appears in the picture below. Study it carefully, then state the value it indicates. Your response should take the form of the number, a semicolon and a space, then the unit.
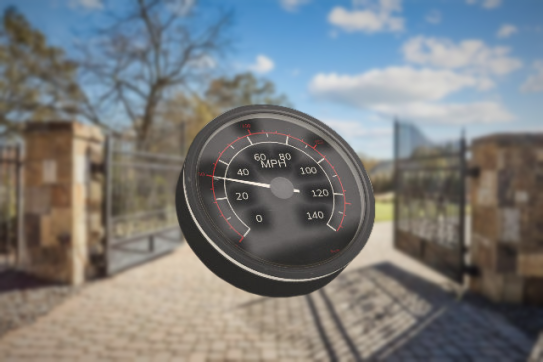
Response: 30; mph
